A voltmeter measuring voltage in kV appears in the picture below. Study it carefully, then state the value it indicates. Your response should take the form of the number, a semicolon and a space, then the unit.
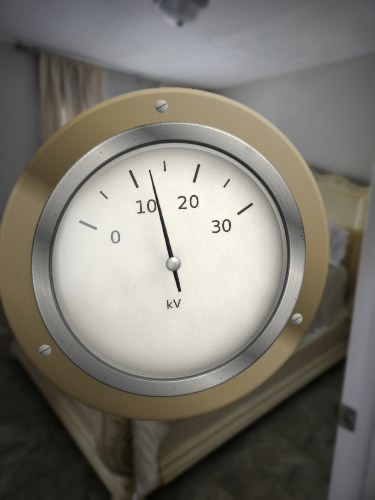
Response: 12.5; kV
